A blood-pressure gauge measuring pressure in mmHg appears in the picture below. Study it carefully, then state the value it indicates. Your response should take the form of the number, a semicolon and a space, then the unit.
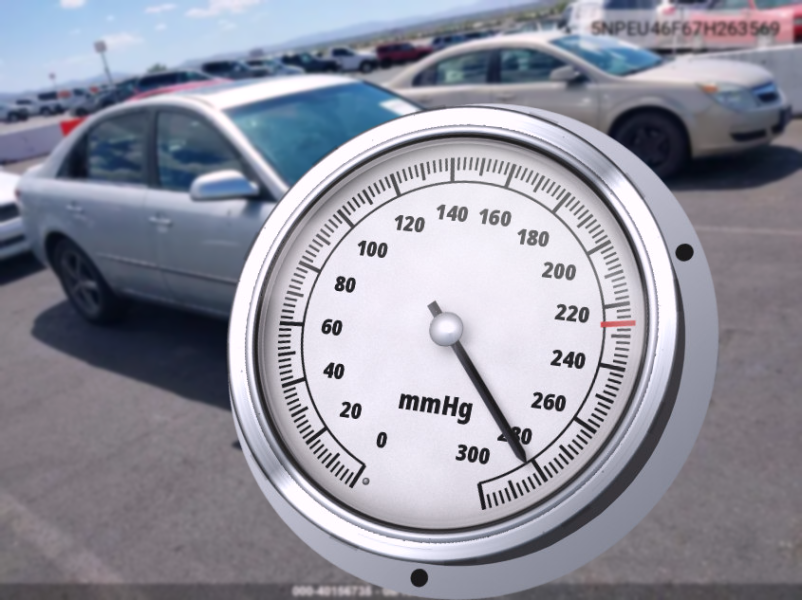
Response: 282; mmHg
